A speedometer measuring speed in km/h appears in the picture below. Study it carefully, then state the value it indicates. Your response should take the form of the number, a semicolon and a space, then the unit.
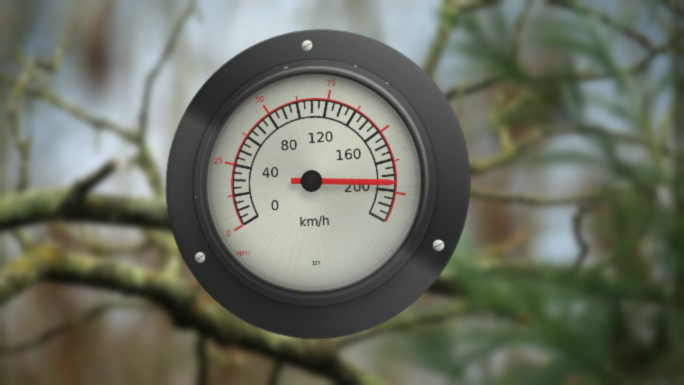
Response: 195; km/h
